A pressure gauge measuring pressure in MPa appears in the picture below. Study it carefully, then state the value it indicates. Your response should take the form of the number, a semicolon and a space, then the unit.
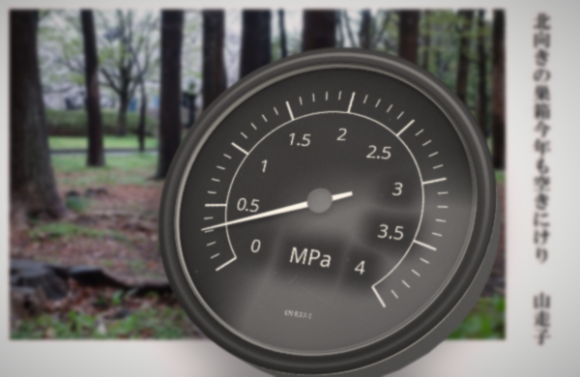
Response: 0.3; MPa
